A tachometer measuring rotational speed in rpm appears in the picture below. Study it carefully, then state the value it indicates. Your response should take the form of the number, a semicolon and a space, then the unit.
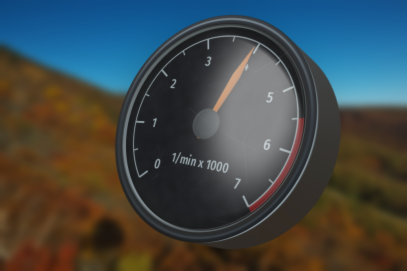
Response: 4000; rpm
